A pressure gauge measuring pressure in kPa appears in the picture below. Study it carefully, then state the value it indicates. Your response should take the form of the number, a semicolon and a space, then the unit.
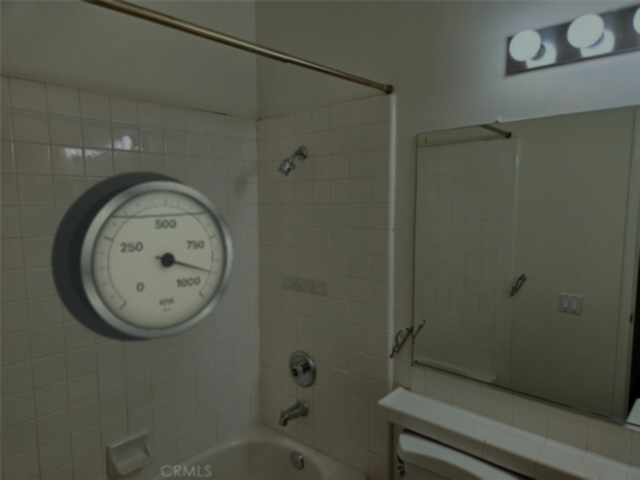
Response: 900; kPa
